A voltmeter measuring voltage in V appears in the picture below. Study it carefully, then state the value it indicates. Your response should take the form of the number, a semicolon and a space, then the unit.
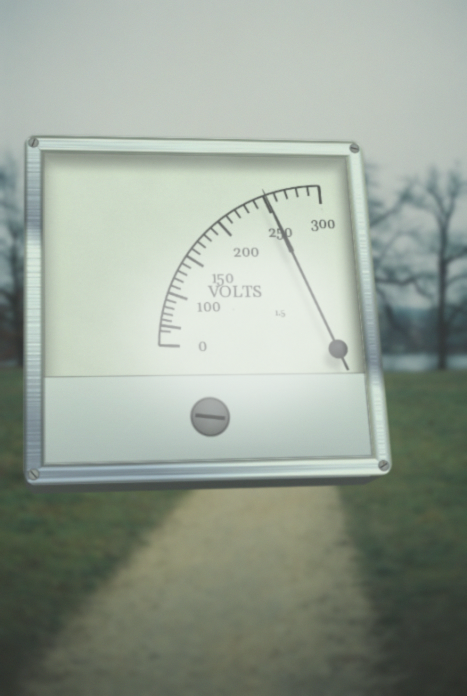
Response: 250; V
